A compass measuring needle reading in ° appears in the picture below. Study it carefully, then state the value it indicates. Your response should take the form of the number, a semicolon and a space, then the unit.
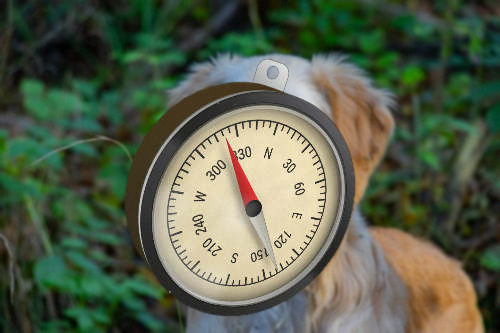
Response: 320; °
